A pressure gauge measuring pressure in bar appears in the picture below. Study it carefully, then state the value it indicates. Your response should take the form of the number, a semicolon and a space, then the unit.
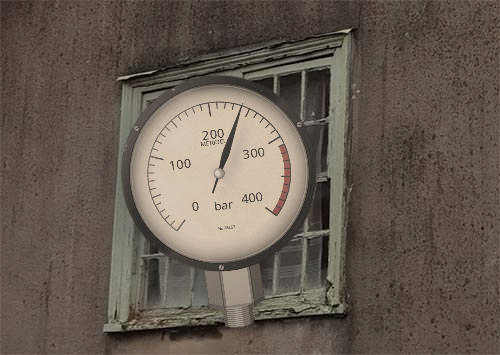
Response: 240; bar
